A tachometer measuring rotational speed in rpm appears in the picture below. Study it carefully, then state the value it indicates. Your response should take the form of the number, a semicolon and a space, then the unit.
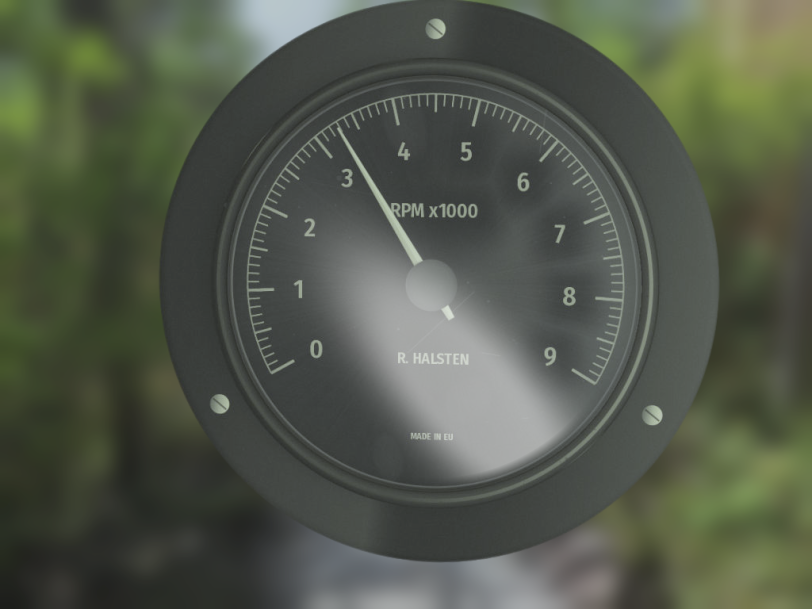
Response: 3300; rpm
